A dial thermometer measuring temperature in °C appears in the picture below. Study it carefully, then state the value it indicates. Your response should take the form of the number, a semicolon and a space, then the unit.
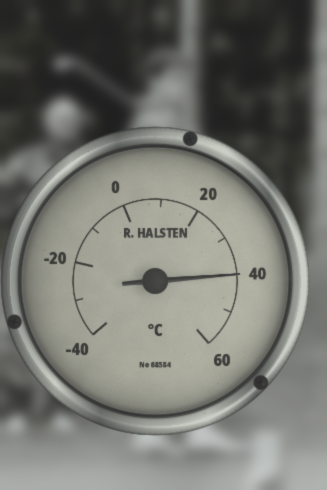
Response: 40; °C
